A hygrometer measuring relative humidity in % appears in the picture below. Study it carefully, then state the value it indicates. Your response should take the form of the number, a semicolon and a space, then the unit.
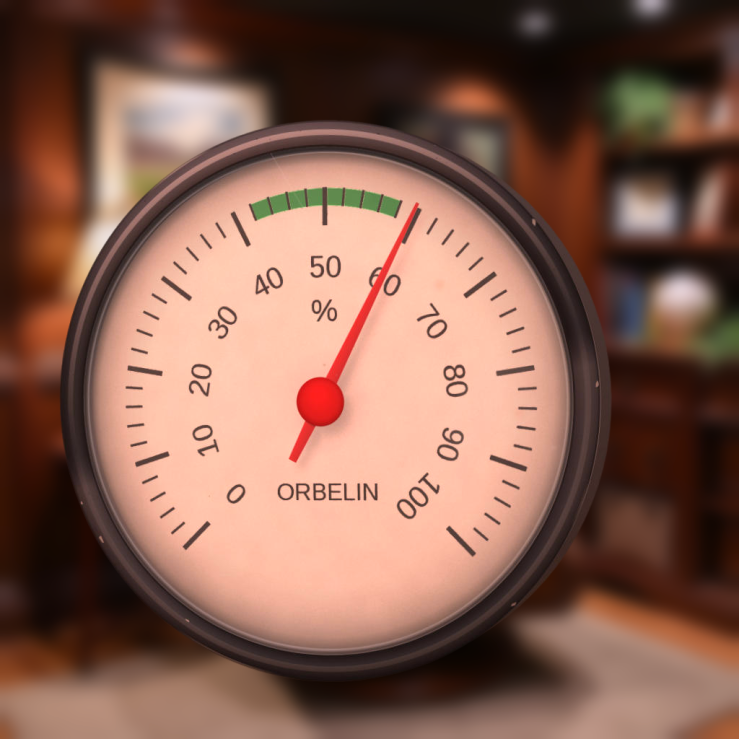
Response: 60; %
